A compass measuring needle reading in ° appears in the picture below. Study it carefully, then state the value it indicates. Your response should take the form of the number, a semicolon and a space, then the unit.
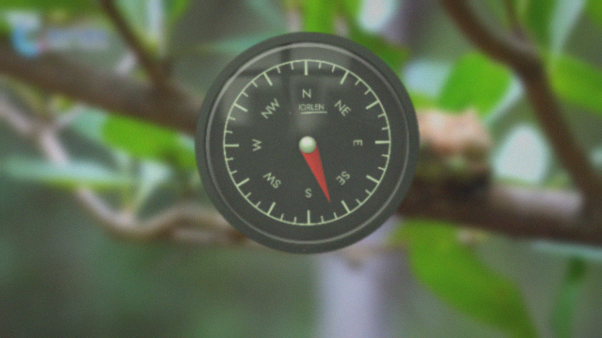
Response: 160; °
